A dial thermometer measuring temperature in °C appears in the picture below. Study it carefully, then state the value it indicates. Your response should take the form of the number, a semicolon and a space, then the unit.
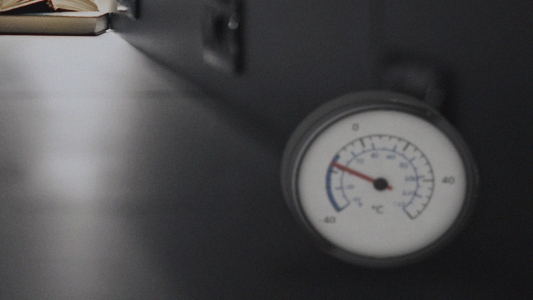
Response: -16; °C
